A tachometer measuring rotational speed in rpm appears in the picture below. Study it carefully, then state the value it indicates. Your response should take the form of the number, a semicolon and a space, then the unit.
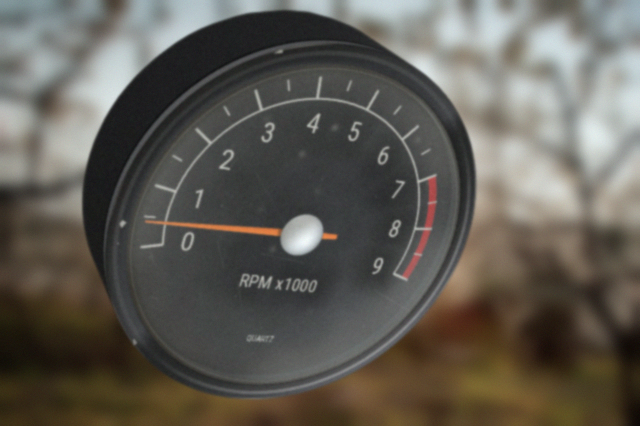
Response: 500; rpm
